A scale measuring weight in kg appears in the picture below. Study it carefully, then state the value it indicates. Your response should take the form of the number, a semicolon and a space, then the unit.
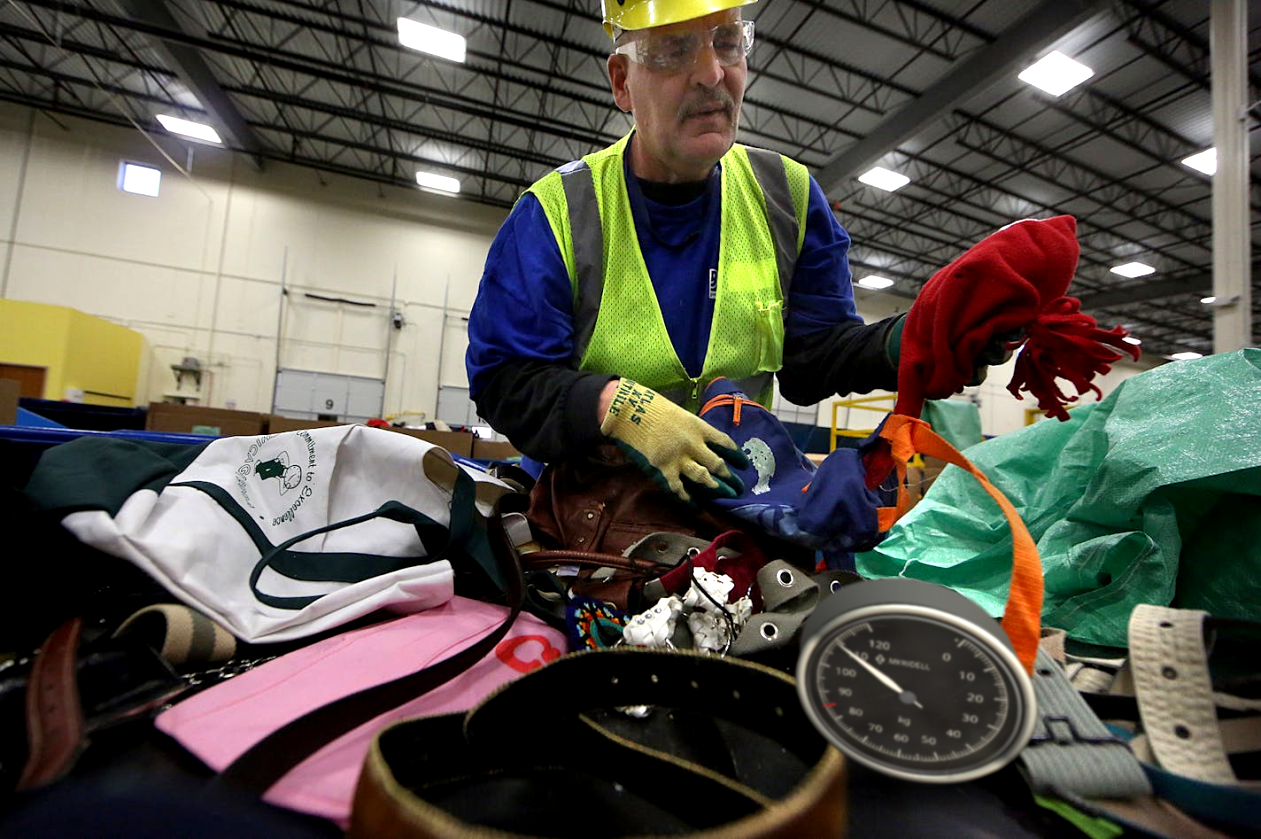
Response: 110; kg
